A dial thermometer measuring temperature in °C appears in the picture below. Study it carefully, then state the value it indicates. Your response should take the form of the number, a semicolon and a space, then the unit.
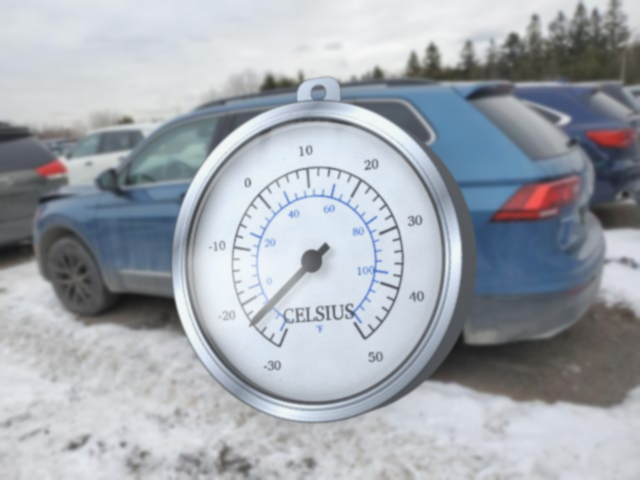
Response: -24; °C
